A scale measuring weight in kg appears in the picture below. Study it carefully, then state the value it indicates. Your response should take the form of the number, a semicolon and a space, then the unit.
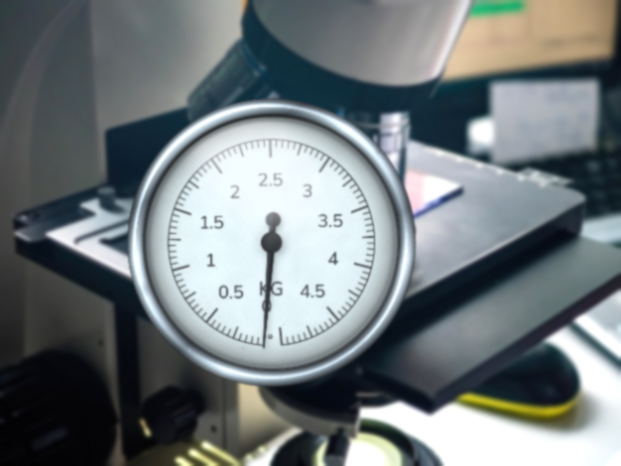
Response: 0; kg
